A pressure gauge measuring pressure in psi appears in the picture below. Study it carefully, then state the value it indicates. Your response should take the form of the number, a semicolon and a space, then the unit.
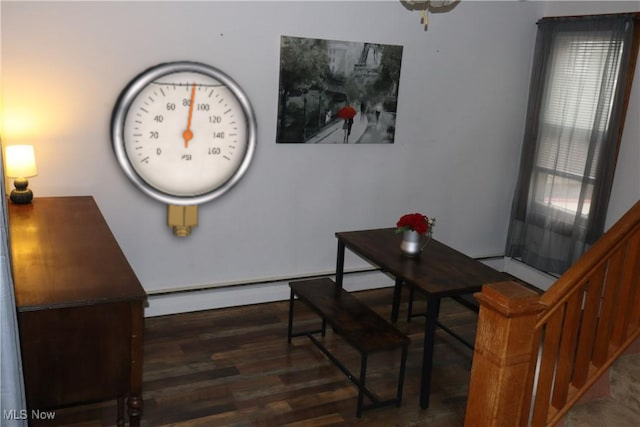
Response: 85; psi
